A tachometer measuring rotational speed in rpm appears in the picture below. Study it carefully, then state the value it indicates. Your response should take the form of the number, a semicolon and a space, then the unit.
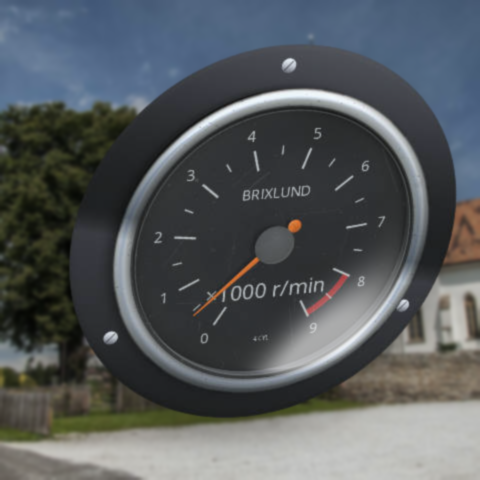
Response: 500; rpm
